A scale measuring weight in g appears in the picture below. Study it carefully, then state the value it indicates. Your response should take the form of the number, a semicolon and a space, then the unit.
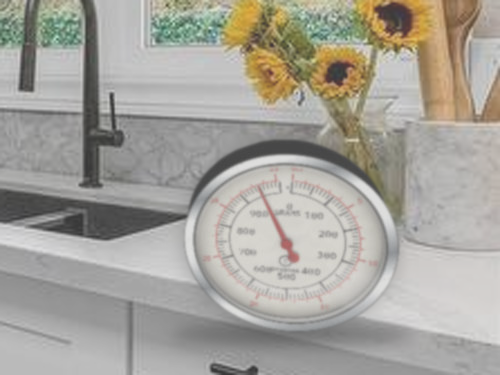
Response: 950; g
